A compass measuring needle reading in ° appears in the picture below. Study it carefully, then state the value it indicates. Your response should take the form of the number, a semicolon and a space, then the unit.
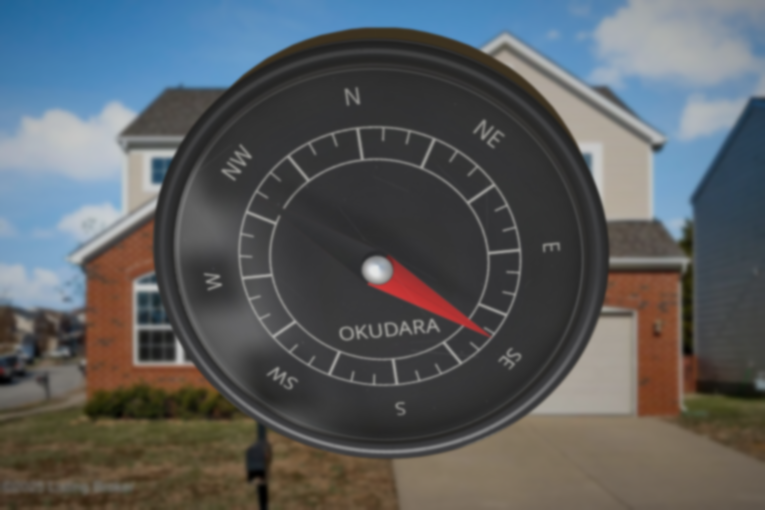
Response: 130; °
